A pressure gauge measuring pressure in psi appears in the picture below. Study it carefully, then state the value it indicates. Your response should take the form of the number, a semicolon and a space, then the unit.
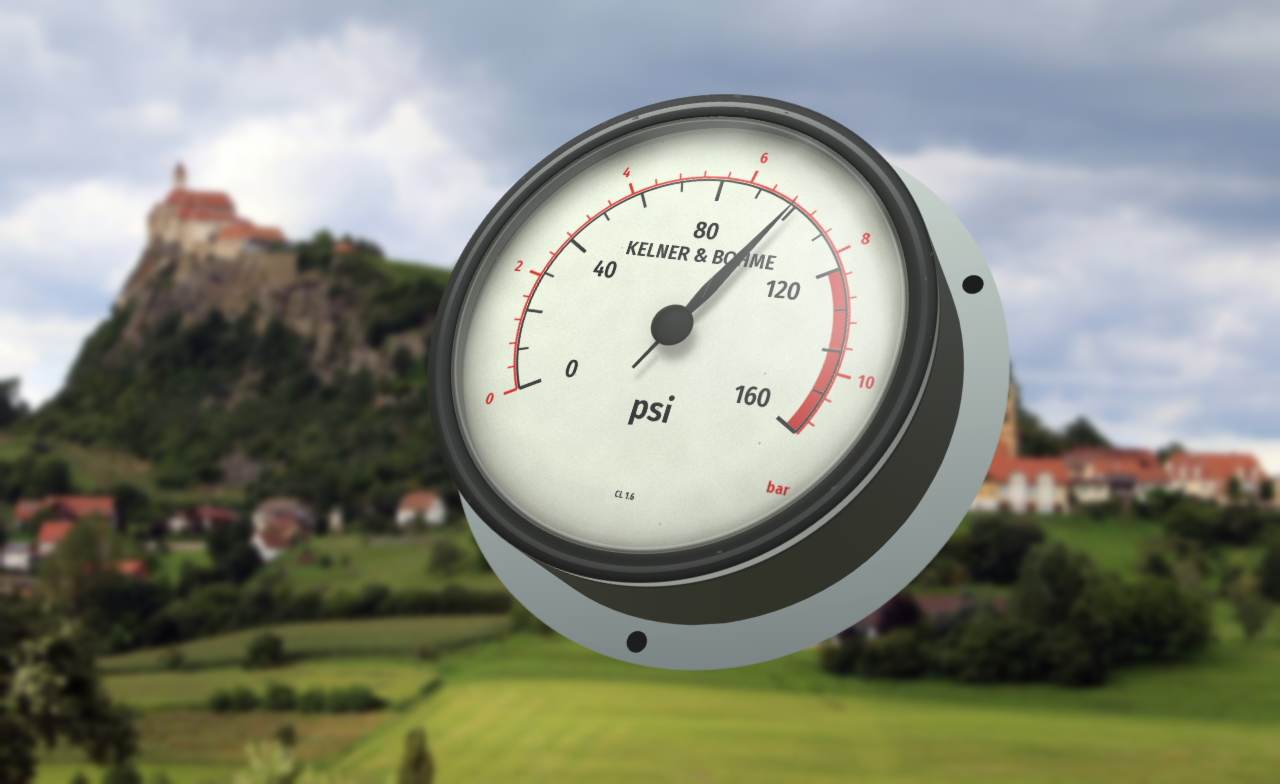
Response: 100; psi
